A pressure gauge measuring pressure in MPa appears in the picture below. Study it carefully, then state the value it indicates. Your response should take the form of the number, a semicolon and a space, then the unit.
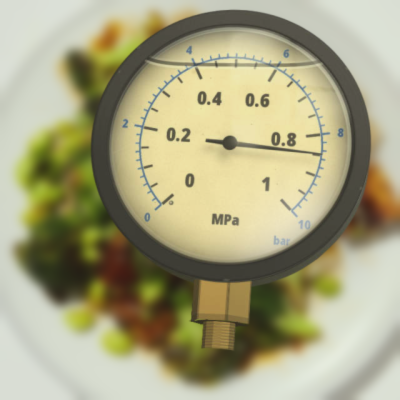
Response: 0.85; MPa
